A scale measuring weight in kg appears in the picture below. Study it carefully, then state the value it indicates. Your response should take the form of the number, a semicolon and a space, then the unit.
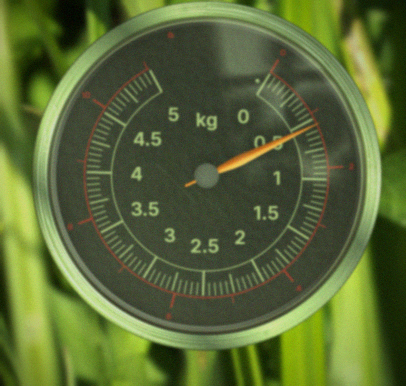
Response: 0.55; kg
